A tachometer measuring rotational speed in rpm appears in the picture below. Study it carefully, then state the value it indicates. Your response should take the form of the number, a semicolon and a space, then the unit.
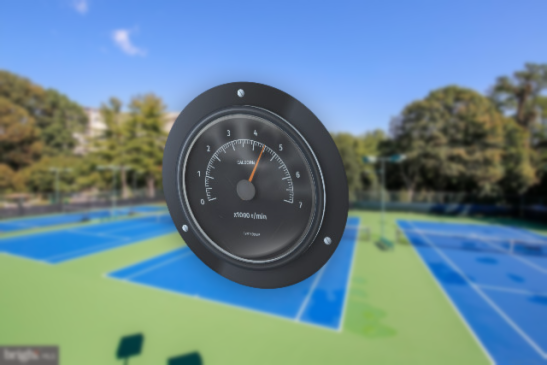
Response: 4500; rpm
